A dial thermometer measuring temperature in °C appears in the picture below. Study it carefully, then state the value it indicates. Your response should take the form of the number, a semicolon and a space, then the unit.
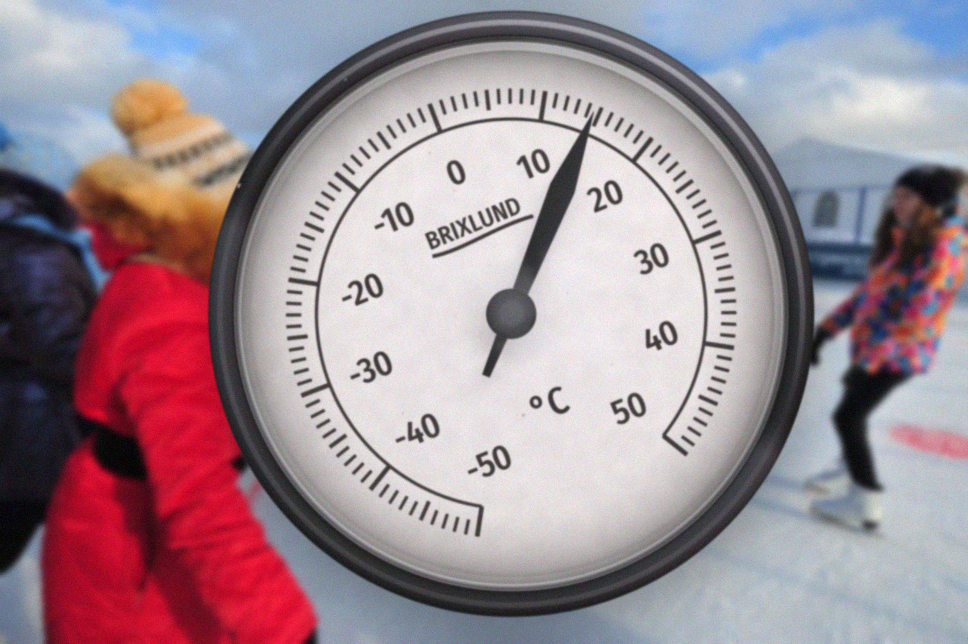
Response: 14.5; °C
